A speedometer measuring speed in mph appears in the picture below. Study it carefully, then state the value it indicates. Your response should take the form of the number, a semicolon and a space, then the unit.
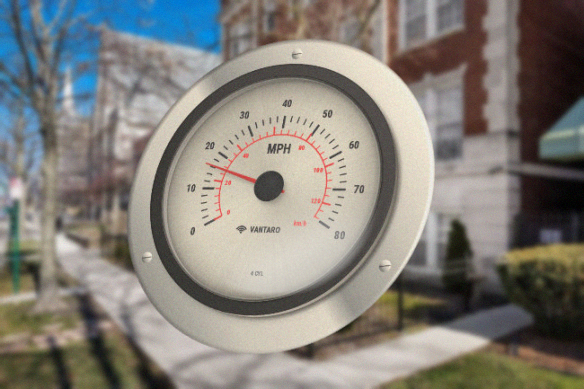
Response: 16; mph
